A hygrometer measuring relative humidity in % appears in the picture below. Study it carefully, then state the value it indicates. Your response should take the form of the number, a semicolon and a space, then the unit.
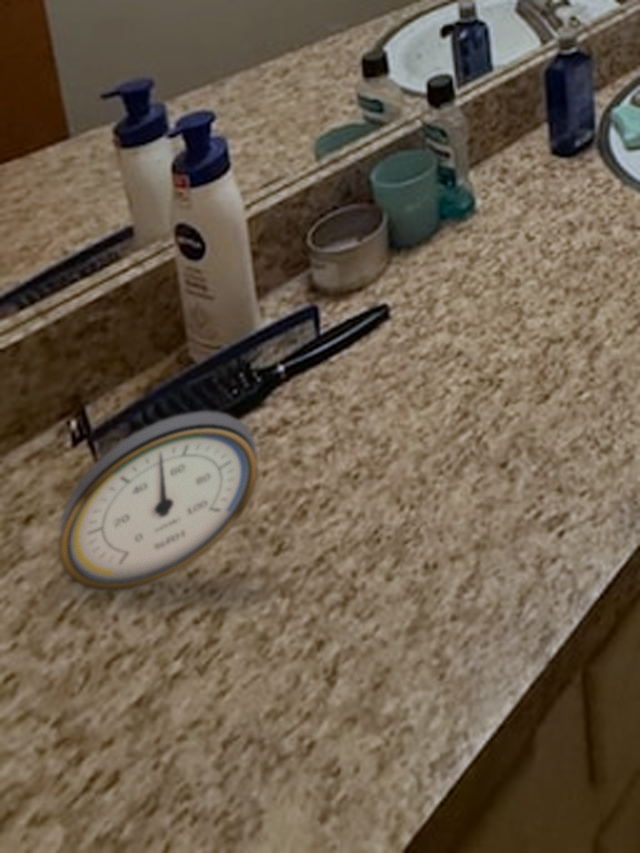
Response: 52; %
